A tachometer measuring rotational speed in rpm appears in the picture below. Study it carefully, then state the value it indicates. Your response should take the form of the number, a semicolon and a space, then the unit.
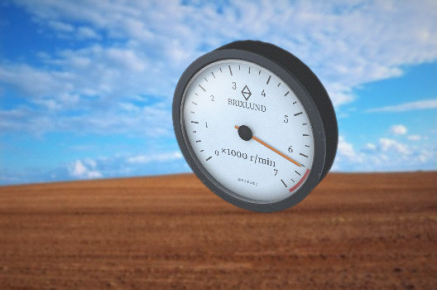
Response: 6250; rpm
